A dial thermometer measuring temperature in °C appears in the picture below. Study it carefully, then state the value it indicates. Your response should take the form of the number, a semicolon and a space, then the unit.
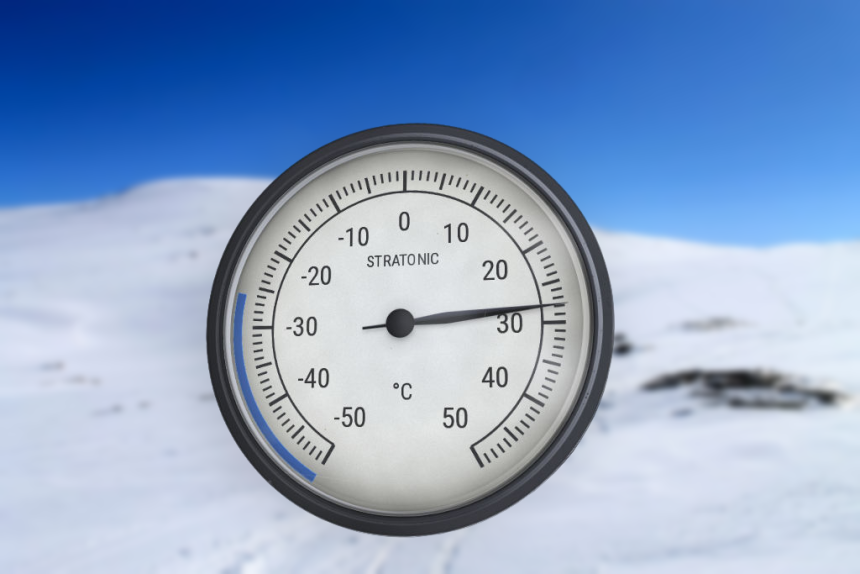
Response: 28; °C
